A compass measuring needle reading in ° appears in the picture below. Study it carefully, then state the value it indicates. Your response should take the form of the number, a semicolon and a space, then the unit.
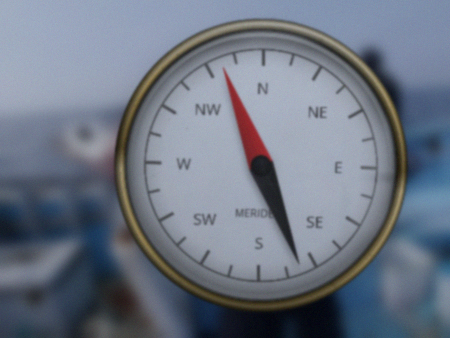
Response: 337.5; °
